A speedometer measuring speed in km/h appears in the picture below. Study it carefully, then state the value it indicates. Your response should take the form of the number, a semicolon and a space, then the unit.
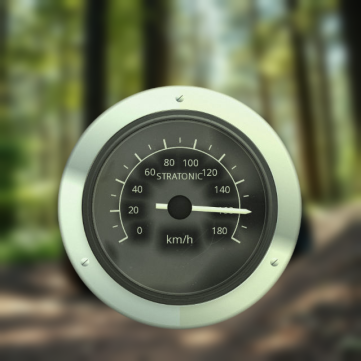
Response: 160; km/h
